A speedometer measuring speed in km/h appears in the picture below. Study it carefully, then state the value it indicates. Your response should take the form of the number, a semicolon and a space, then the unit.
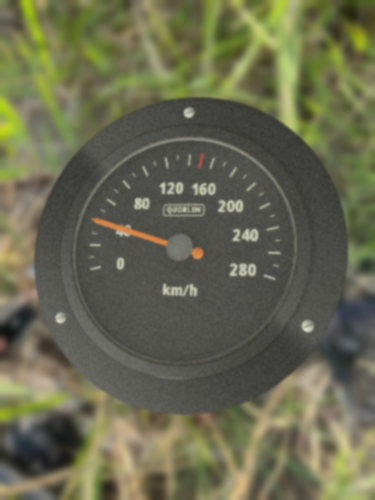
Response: 40; km/h
